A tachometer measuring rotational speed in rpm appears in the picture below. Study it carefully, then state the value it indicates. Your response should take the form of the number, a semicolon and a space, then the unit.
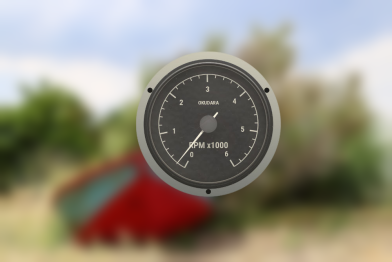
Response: 200; rpm
